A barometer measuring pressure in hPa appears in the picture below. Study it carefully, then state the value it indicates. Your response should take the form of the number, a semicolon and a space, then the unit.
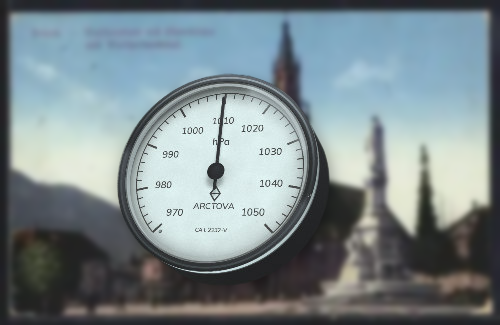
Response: 1010; hPa
